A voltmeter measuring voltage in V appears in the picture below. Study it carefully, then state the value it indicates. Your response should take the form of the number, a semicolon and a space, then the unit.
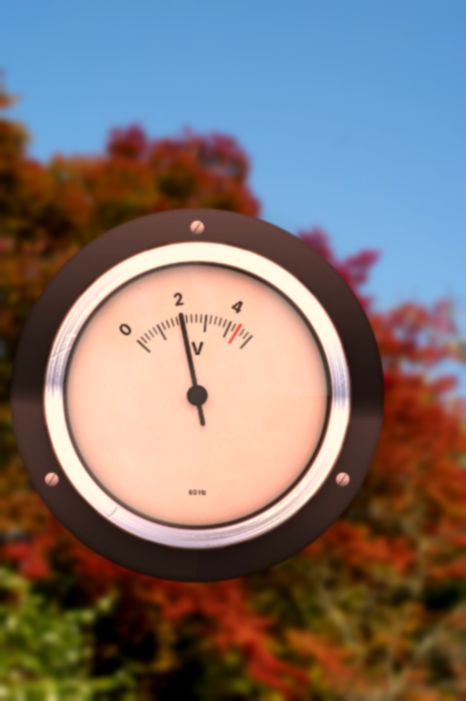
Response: 2; V
